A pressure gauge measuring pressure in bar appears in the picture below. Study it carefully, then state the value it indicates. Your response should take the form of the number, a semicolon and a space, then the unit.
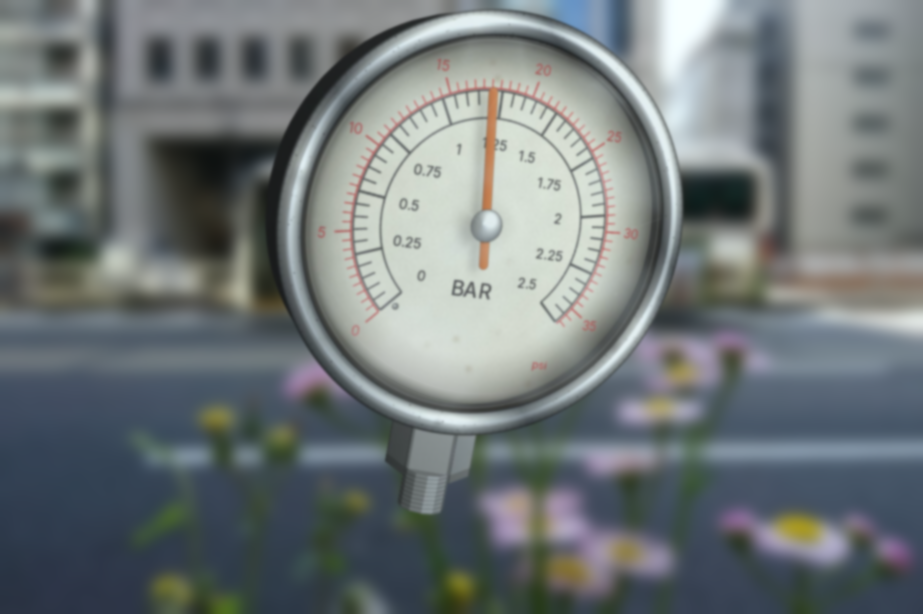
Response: 1.2; bar
